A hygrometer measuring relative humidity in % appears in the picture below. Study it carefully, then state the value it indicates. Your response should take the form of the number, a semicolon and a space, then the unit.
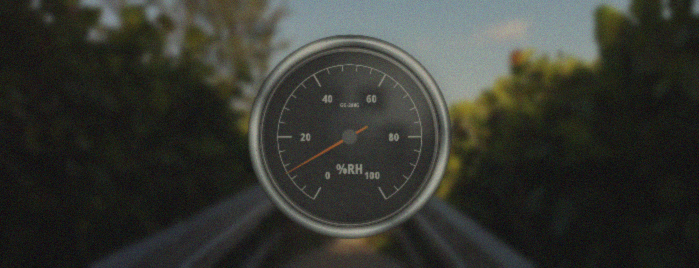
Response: 10; %
